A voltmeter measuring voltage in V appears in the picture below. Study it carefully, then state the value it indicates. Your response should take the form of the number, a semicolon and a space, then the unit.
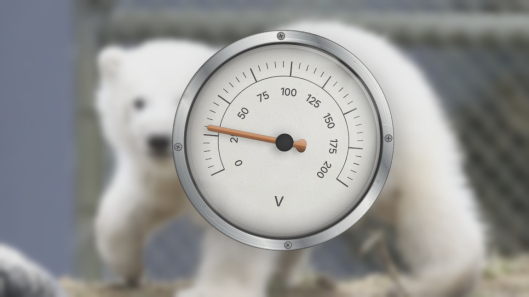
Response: 30; V
